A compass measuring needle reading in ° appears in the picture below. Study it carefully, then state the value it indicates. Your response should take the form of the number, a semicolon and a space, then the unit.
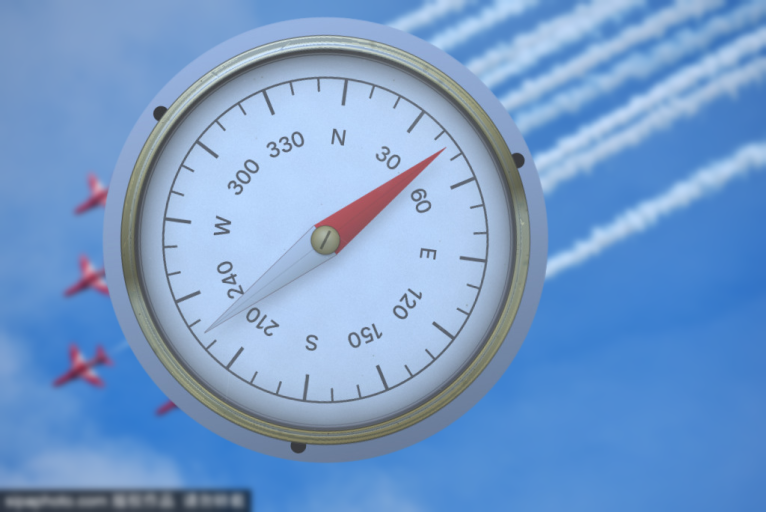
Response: 45; °
